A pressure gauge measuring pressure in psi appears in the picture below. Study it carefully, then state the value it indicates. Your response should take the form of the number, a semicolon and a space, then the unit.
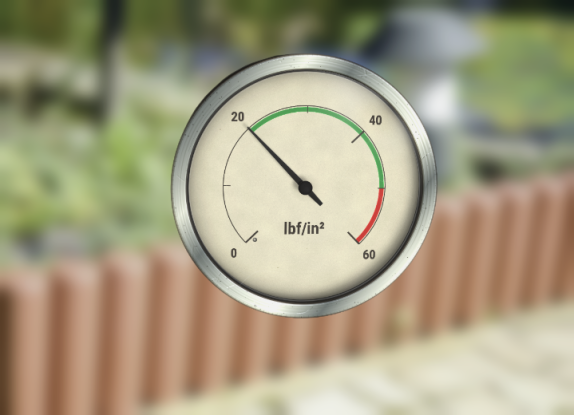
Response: 20; psi
